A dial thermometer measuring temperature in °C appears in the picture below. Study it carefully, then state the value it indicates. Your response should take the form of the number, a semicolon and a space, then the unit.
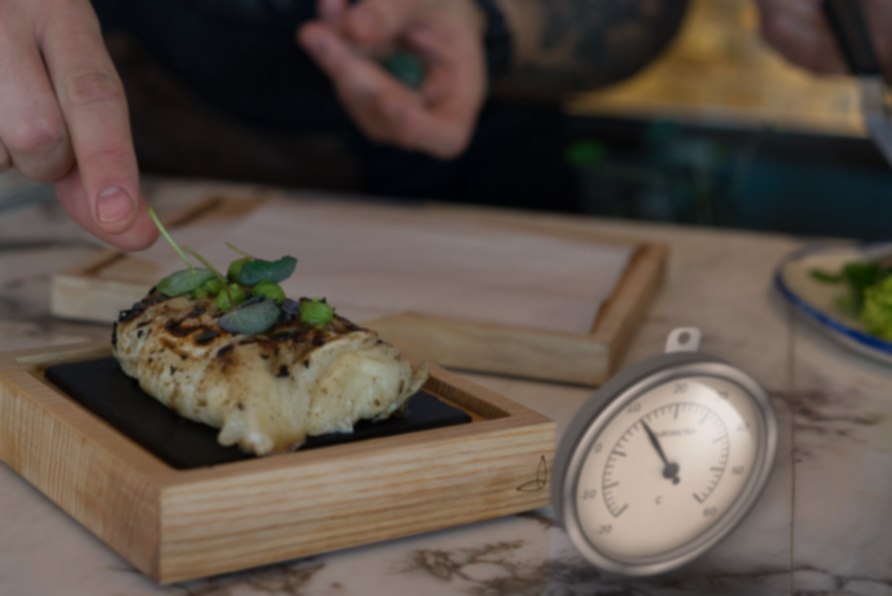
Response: 10; °C
